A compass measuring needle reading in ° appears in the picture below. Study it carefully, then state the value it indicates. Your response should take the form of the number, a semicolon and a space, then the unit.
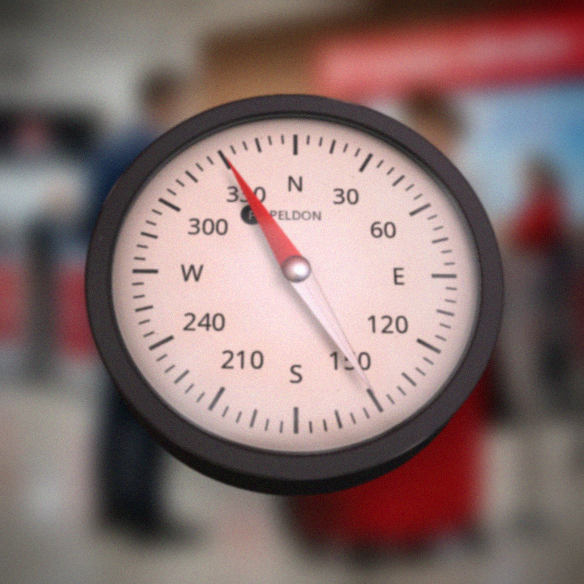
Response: 330; °
